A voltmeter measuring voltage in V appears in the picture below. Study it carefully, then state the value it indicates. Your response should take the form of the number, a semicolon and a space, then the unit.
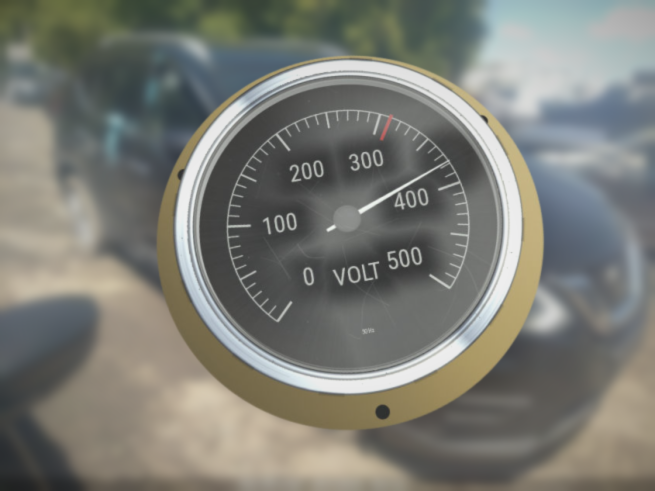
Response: 380; V
